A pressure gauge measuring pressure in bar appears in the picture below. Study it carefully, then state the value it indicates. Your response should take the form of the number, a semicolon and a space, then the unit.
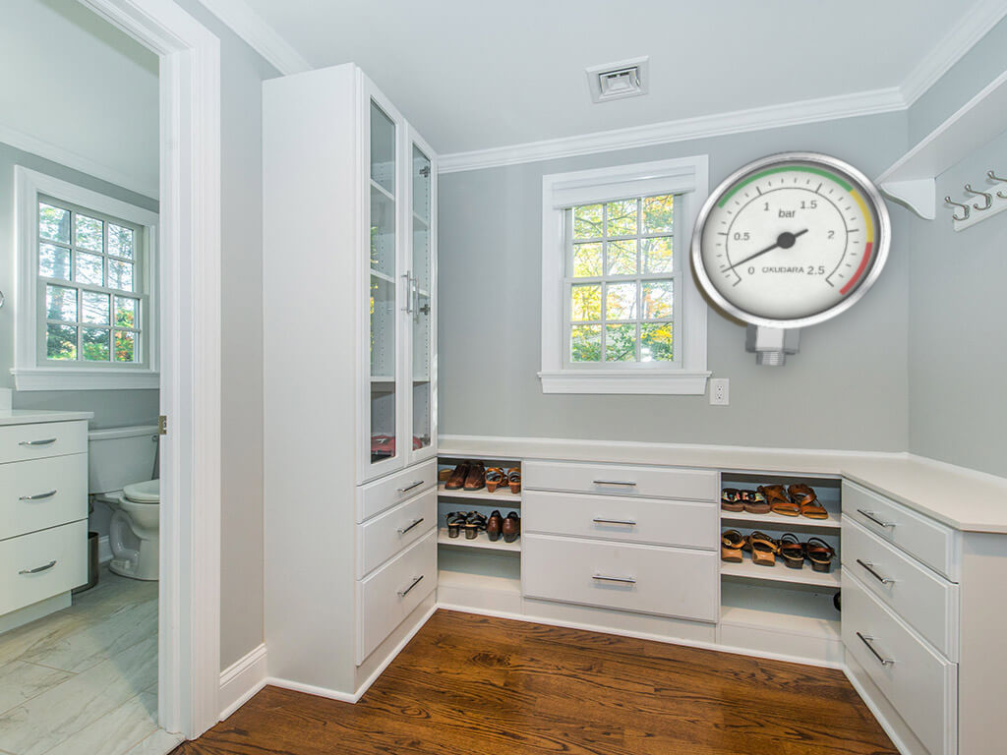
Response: 0.15; bar
